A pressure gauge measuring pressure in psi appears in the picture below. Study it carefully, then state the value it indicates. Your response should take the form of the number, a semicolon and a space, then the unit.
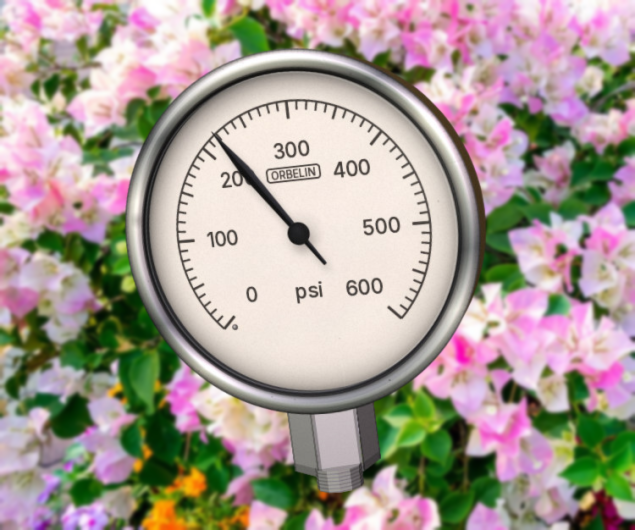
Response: 220; psi
